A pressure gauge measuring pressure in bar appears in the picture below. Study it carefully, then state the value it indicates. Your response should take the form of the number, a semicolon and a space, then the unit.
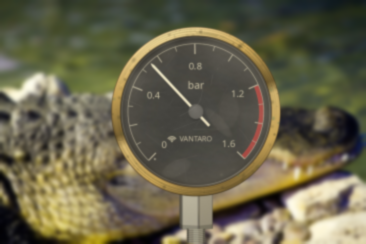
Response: 0.55; bar
